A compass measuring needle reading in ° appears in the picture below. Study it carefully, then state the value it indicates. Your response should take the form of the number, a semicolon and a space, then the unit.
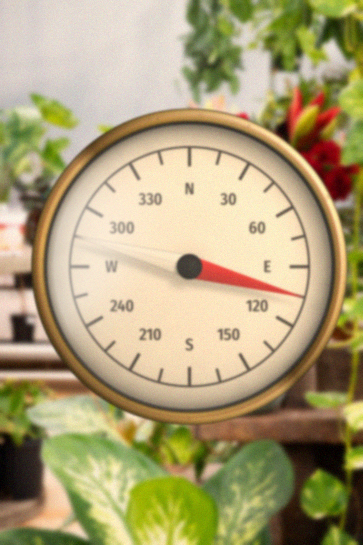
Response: 105; °
